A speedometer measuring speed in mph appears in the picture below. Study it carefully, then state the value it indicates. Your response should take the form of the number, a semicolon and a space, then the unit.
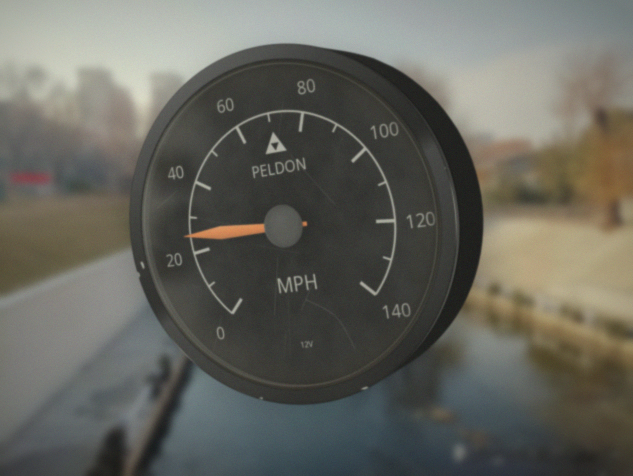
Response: 25; mph
